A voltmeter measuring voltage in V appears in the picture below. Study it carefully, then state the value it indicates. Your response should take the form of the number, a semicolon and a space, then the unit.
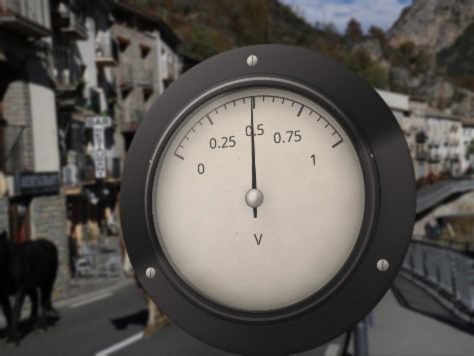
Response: 0.5; V
